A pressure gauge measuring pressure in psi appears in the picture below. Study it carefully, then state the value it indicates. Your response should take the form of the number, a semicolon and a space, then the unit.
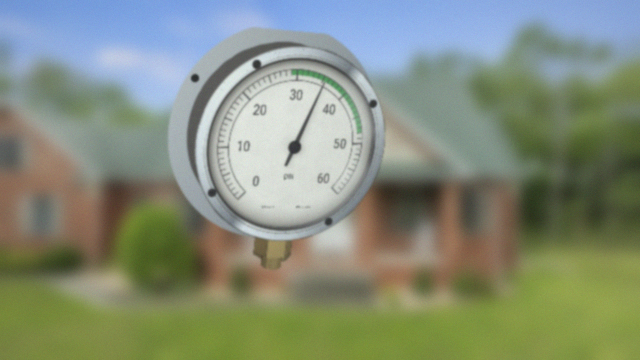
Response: 35; psi
